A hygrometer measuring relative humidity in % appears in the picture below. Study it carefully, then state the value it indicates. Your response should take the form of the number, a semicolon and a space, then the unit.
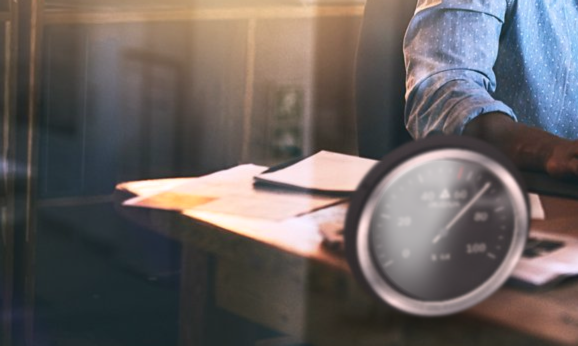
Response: 68; %
